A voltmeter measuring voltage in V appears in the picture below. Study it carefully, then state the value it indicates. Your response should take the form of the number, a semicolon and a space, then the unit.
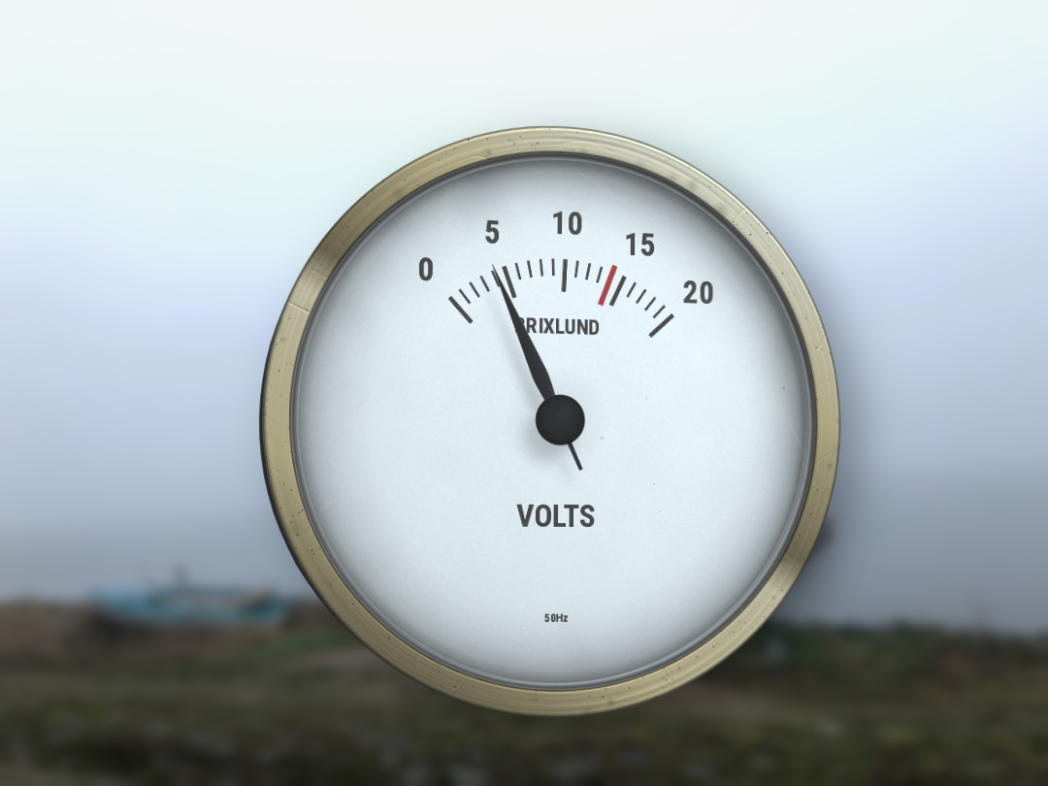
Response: 4; V
